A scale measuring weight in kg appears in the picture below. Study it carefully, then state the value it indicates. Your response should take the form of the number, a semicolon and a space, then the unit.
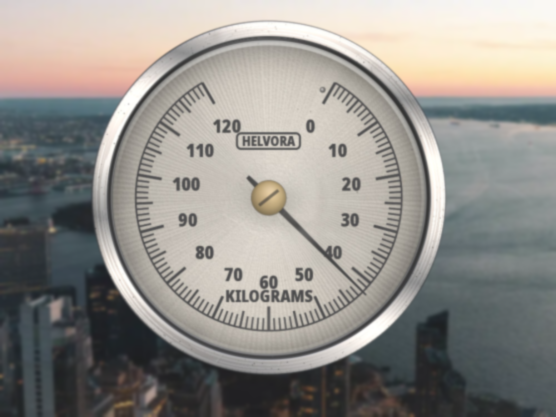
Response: 42; kg
